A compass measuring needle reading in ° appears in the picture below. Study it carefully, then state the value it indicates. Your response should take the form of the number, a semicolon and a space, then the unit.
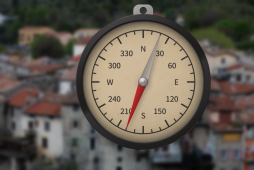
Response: 200; °
